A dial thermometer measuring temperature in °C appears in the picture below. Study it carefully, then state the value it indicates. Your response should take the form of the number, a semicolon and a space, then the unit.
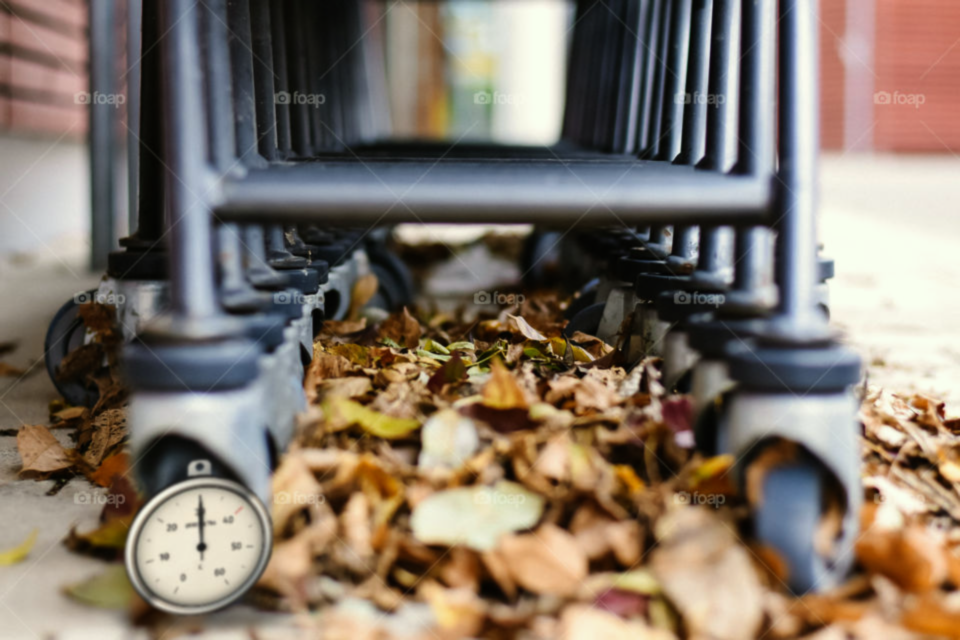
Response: 30; °C
